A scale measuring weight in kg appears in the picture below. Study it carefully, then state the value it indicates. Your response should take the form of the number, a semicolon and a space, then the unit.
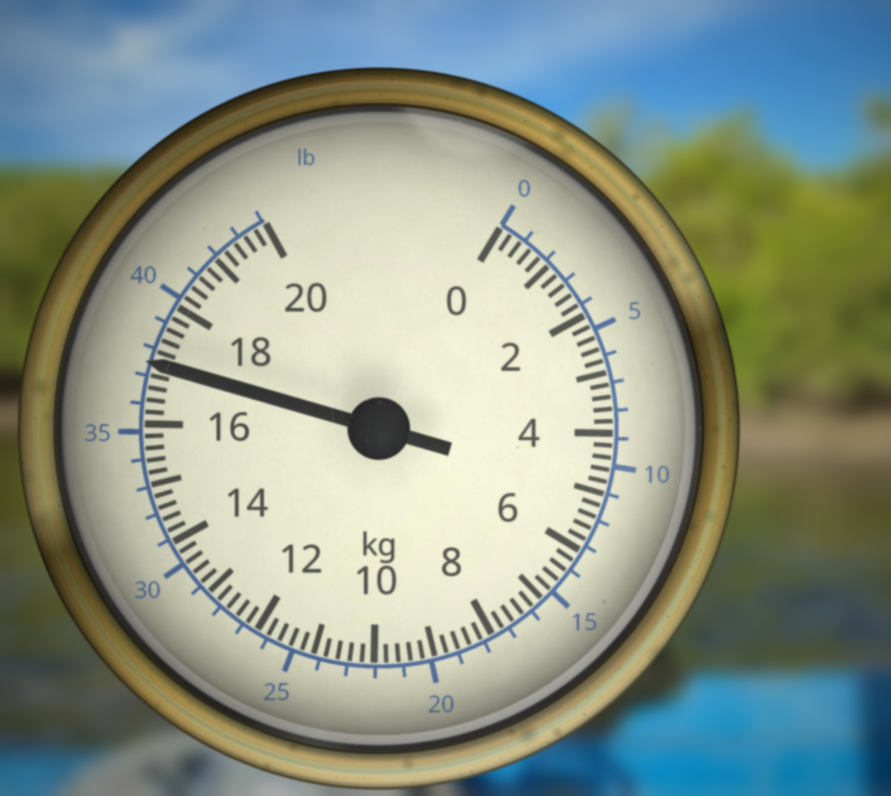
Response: 17; kg
